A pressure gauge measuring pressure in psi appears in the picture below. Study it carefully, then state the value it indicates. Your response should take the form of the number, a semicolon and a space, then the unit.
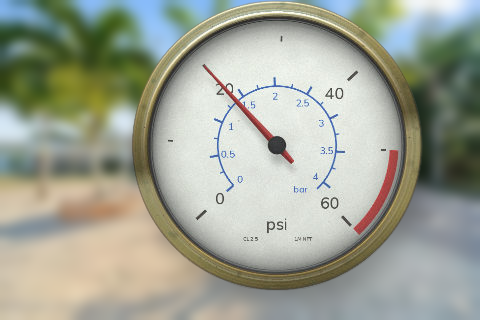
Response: 20; psi
